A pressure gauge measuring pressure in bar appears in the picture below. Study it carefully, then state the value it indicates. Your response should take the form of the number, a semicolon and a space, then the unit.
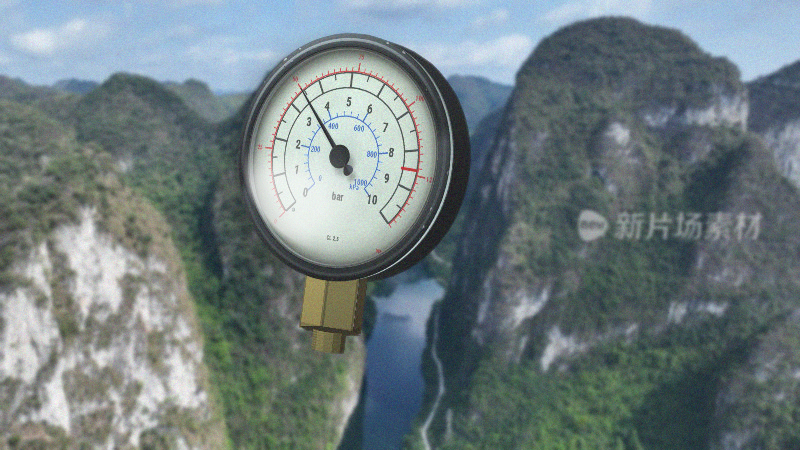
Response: 3.5; bar
